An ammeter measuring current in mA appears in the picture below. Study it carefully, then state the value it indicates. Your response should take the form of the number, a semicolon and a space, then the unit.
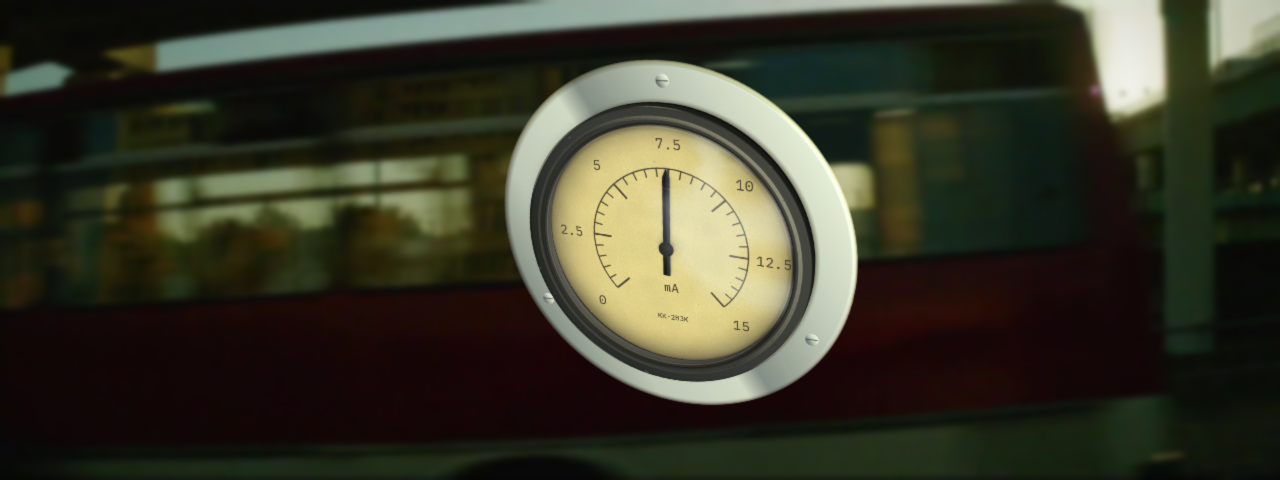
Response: 7.5; mA
